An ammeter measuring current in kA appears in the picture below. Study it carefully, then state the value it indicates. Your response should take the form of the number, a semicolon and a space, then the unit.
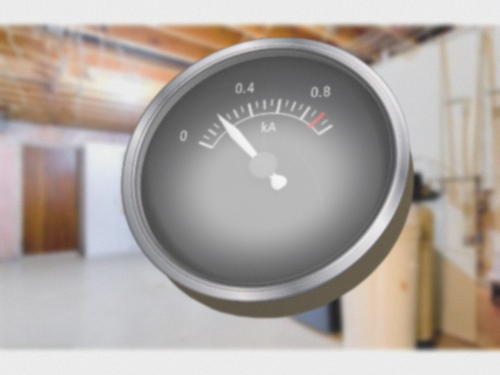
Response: 0.2; kA
